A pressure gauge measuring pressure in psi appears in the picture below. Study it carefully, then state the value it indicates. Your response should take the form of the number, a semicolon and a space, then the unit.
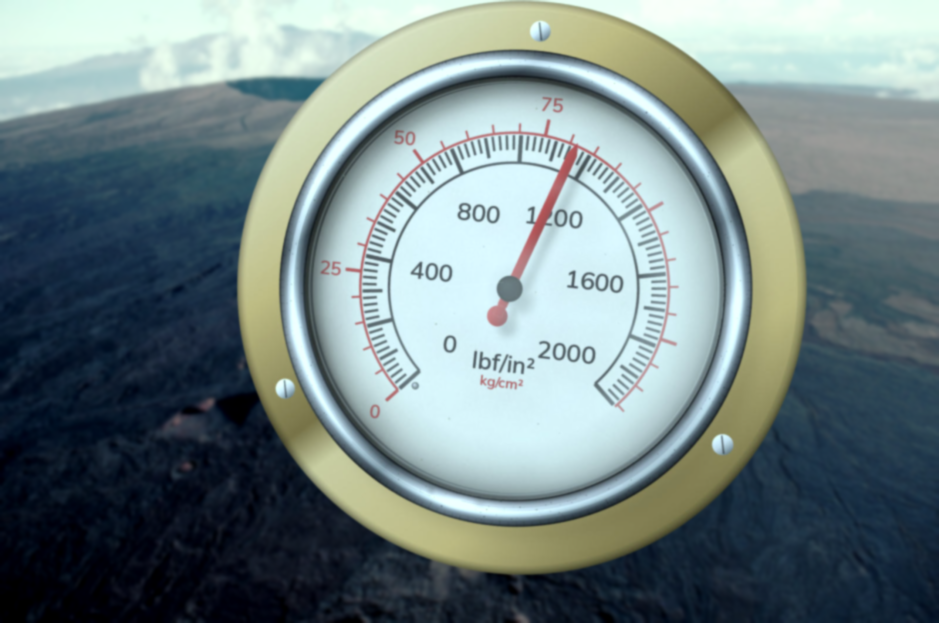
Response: 1160; psi
